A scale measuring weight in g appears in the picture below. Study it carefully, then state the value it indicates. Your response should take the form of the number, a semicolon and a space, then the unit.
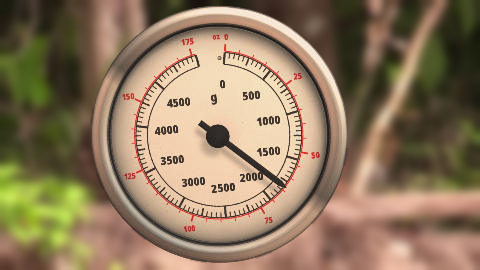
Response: 1800; g
